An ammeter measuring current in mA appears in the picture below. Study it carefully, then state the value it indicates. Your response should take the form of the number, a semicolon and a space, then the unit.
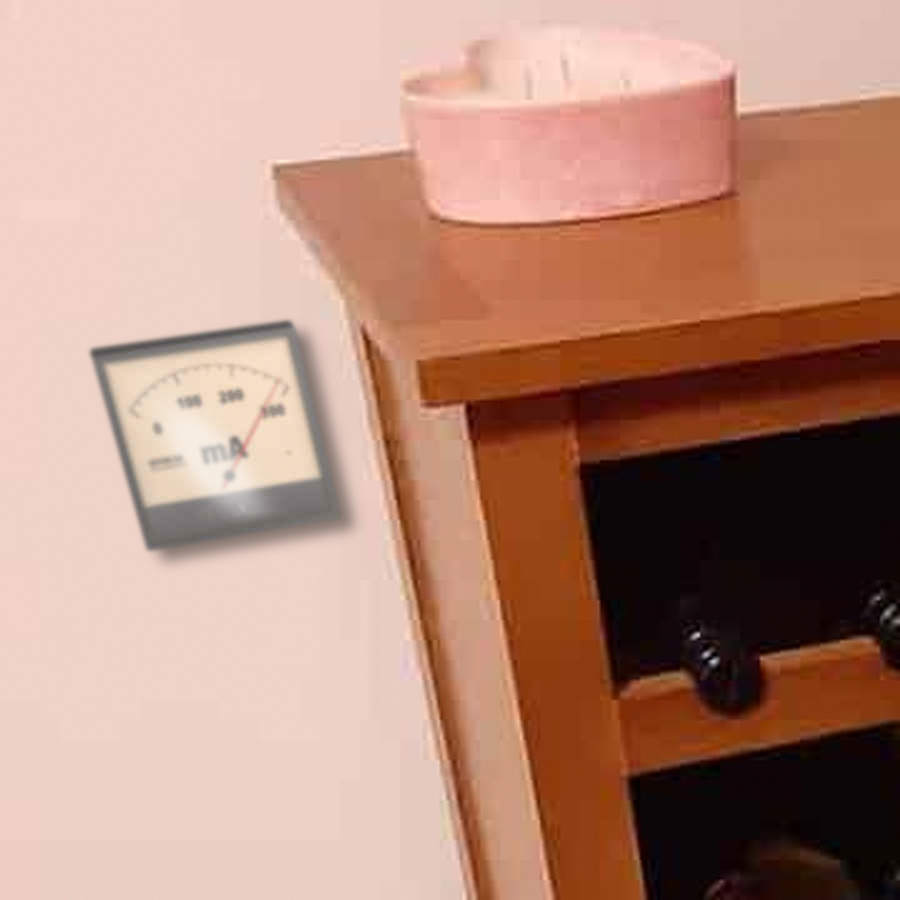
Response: 280; mA
